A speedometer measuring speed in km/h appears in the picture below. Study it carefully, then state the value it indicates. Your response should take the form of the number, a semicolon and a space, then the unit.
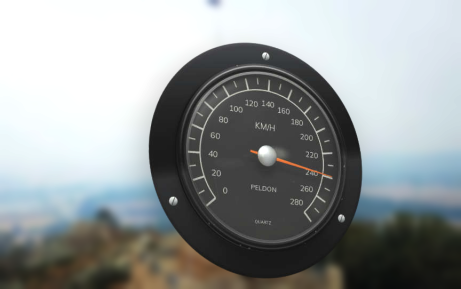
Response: 240; km/h
